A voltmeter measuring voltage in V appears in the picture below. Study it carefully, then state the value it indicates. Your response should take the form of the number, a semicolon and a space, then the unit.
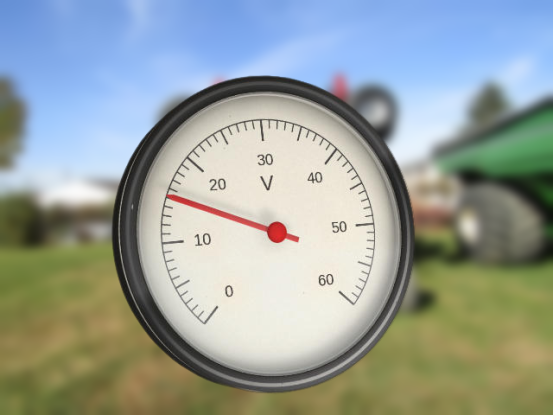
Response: 15; V
